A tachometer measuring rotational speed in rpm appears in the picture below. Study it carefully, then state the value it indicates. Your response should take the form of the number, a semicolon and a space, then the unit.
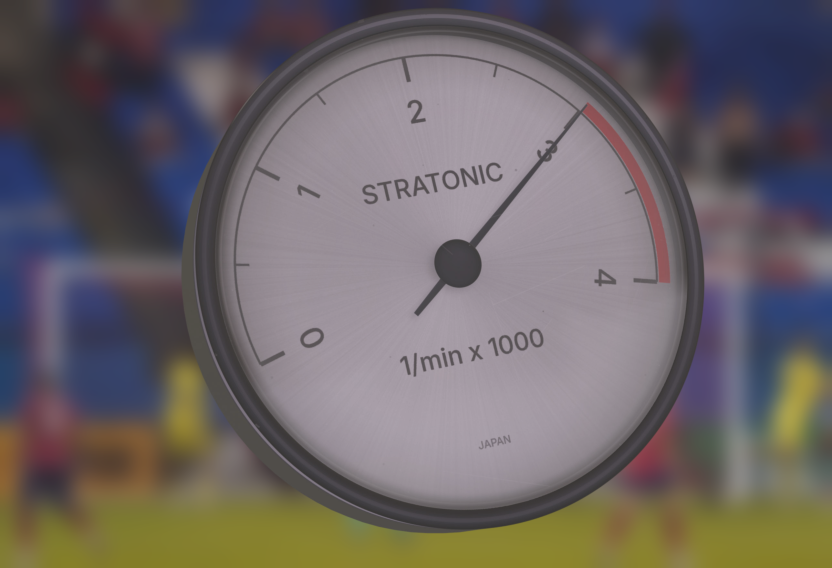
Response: 3000; rpm
